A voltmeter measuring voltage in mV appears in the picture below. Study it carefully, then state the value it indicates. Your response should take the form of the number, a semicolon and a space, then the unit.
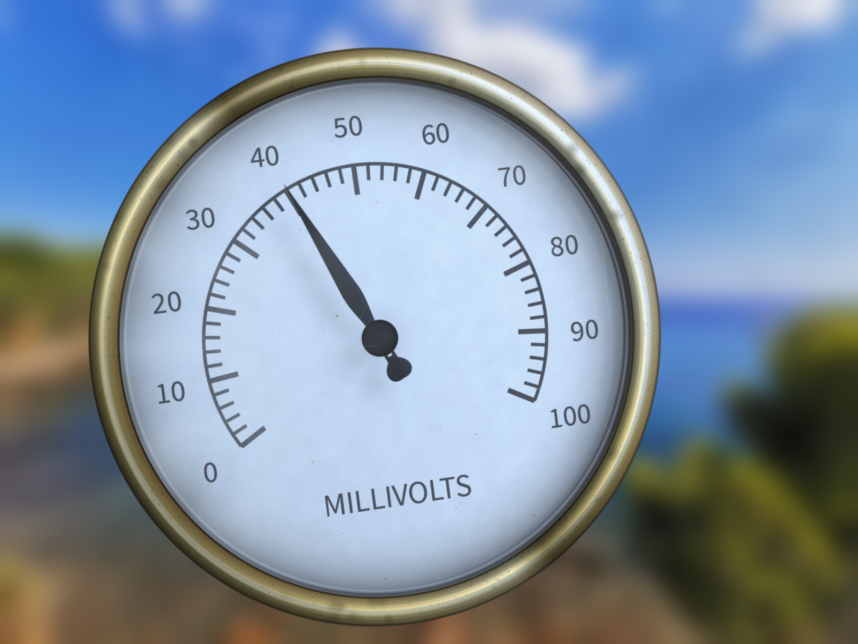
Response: 40; mV
